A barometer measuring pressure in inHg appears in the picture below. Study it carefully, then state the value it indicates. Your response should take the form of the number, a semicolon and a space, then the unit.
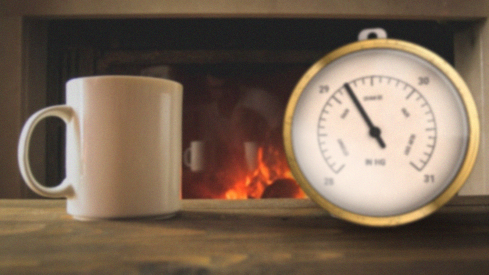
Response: 29.2; inHg
